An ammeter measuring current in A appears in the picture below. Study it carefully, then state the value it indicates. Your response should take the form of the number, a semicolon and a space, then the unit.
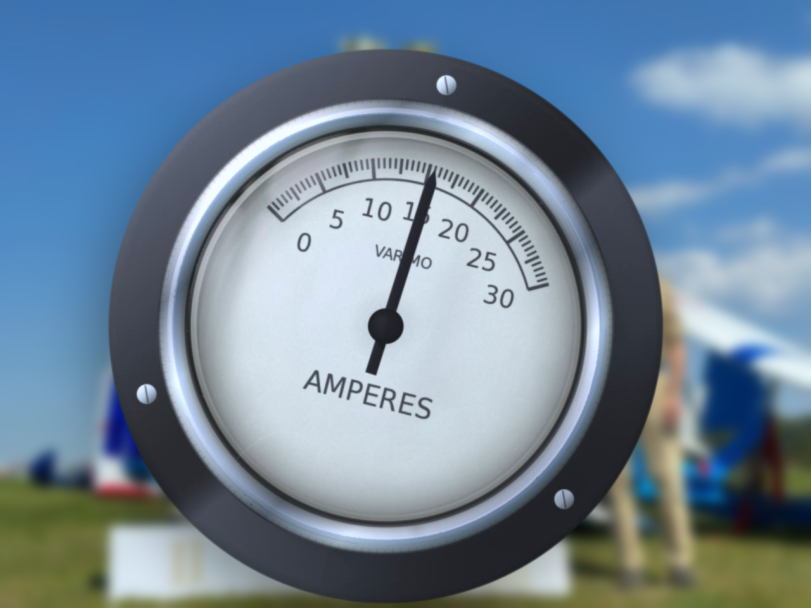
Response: 15.5; A
